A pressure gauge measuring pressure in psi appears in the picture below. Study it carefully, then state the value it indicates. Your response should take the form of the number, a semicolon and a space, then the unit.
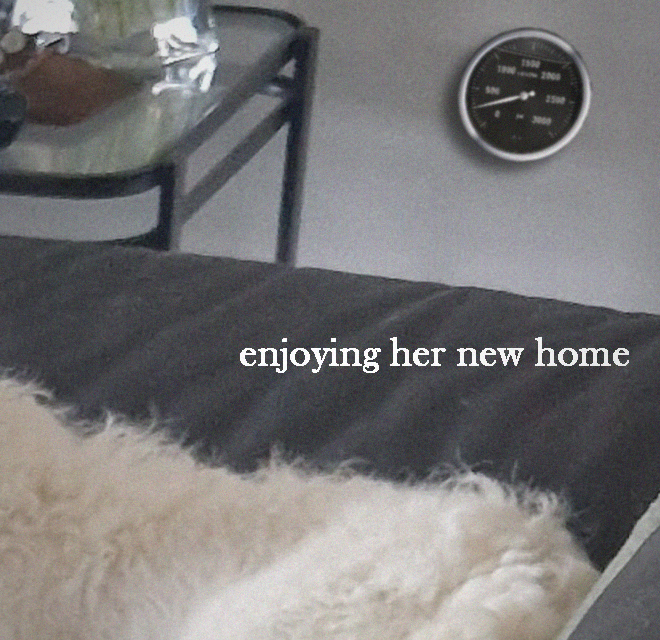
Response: 250; psi
